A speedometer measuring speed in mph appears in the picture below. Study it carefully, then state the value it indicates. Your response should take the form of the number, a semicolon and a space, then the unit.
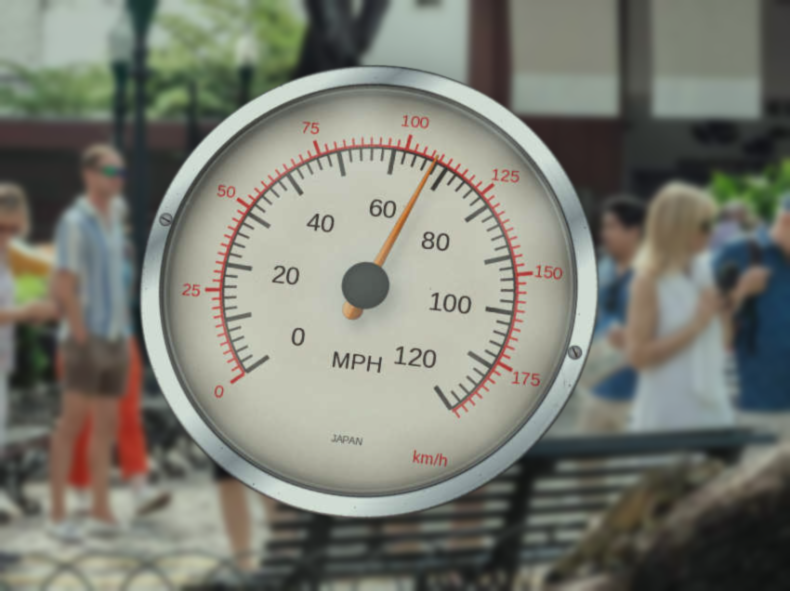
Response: 68; mph
